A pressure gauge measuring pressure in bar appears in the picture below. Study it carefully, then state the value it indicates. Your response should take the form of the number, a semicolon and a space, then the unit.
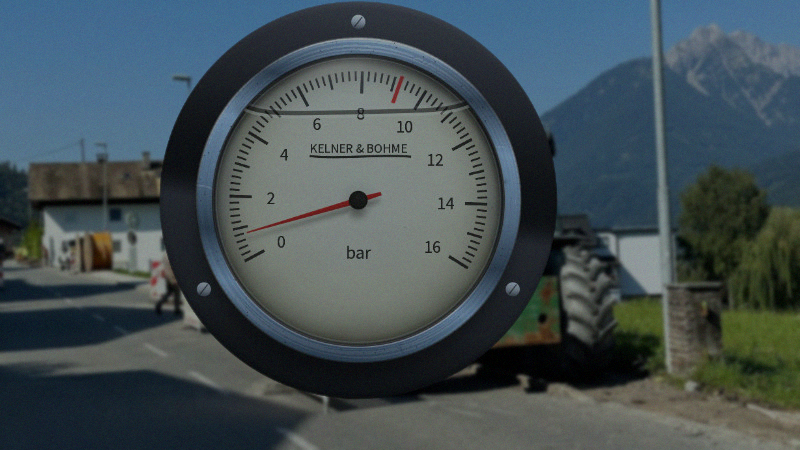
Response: 0.8; bar
